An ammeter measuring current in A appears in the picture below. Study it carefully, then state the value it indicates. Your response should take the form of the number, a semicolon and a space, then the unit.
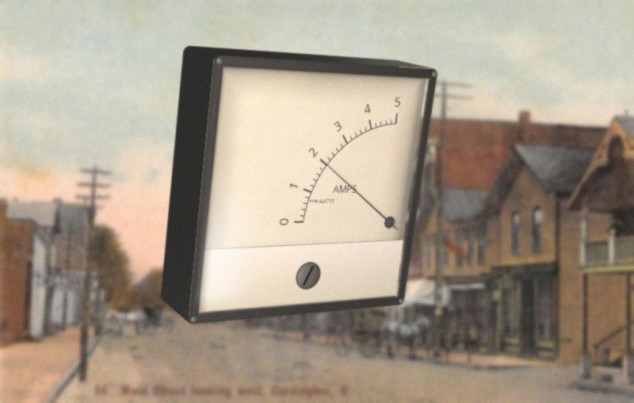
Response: 2; A
